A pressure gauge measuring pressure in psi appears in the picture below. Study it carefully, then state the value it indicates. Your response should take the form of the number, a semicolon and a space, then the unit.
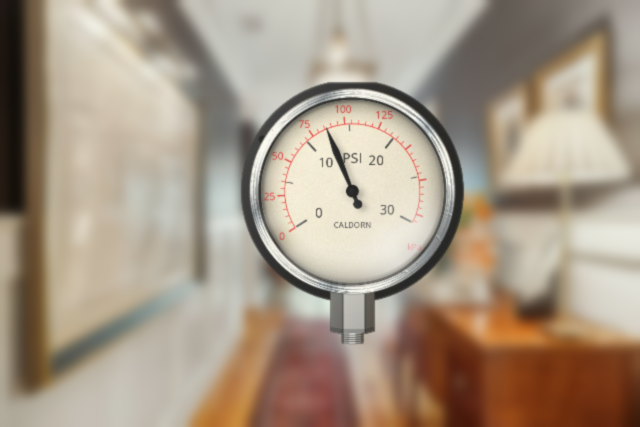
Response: 12.5; psi
